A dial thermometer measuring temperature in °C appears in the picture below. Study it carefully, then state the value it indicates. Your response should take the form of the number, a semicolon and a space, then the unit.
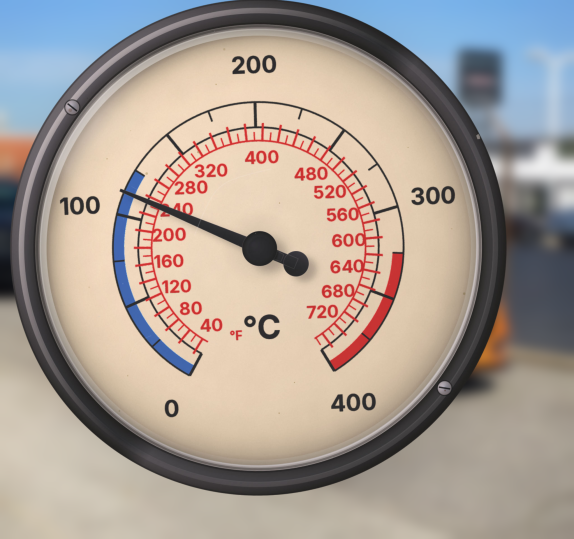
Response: 112.5; °C
